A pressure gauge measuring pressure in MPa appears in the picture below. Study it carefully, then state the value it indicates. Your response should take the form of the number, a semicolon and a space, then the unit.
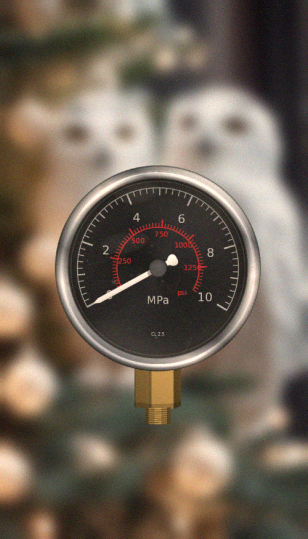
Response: 0; MPa
